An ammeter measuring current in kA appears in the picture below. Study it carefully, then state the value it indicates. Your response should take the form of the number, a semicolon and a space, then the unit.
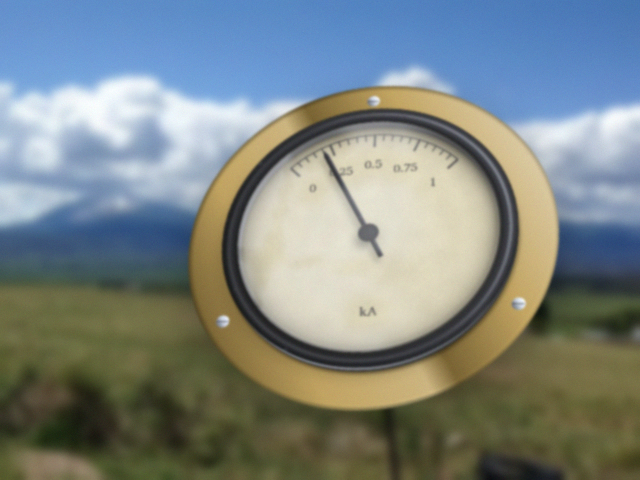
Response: 0.2; kA
